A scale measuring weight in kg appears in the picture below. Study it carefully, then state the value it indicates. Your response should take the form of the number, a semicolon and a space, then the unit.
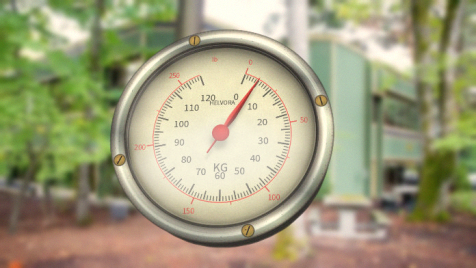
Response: 5; kg
